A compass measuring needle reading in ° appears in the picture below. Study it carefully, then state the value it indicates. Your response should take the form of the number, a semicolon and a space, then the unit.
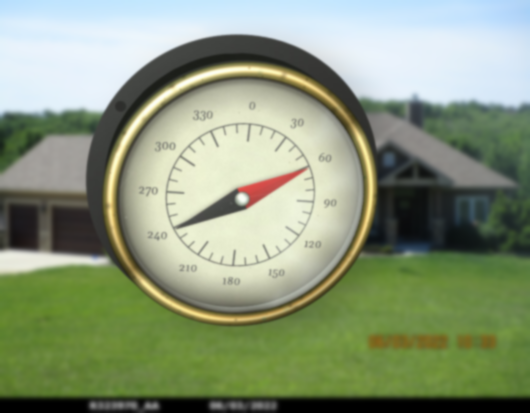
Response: 60; °
